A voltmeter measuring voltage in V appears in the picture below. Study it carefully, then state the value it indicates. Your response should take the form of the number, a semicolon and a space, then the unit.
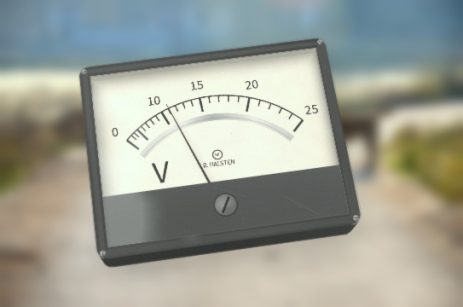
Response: 11; V
